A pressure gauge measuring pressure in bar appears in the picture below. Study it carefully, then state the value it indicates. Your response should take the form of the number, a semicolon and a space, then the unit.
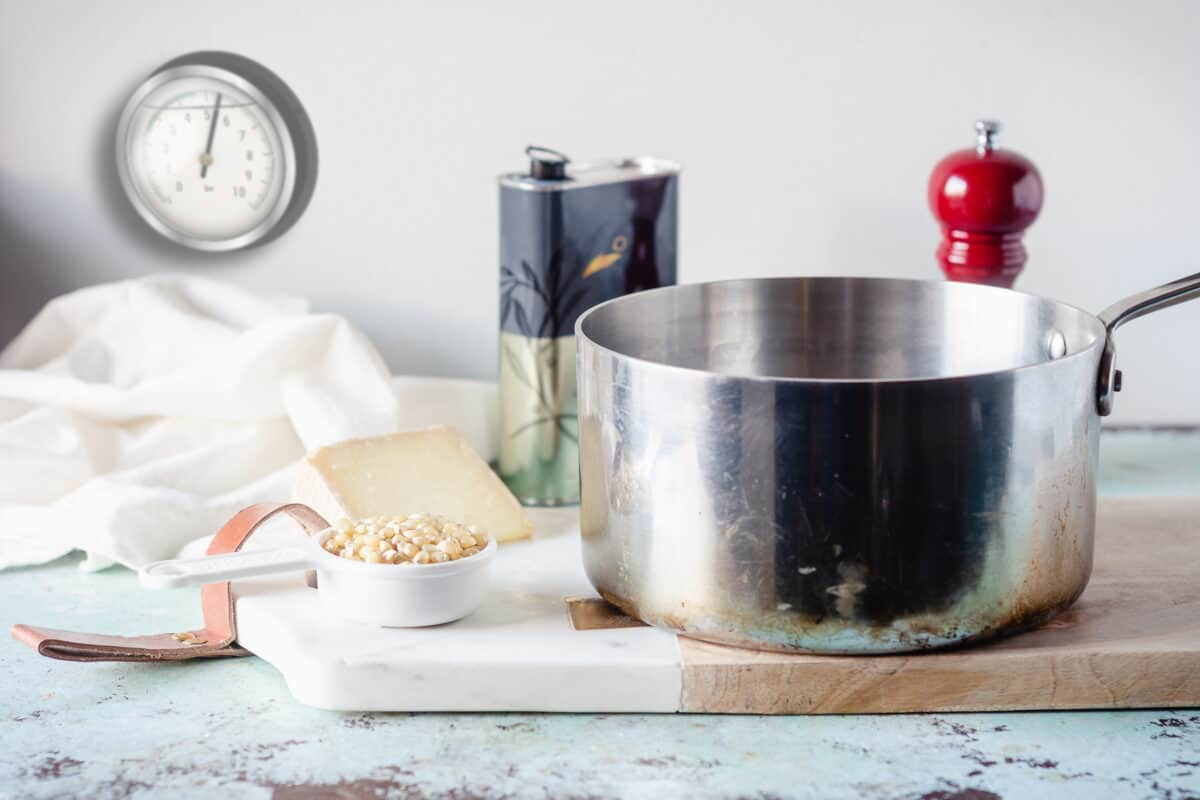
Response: 5.5; bar
